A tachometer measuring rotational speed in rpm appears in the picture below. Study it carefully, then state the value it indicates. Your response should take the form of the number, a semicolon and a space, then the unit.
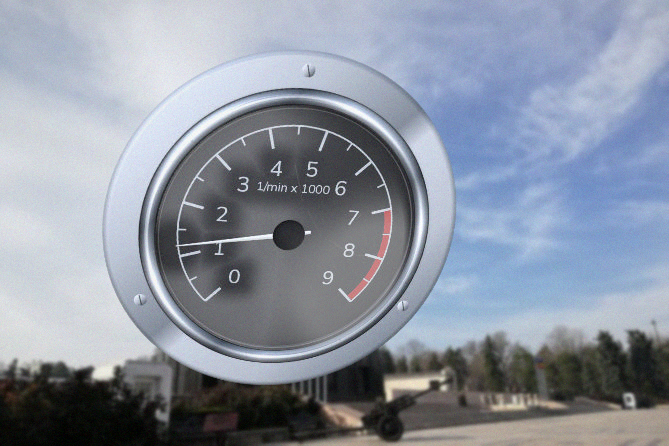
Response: 1250; rpm
